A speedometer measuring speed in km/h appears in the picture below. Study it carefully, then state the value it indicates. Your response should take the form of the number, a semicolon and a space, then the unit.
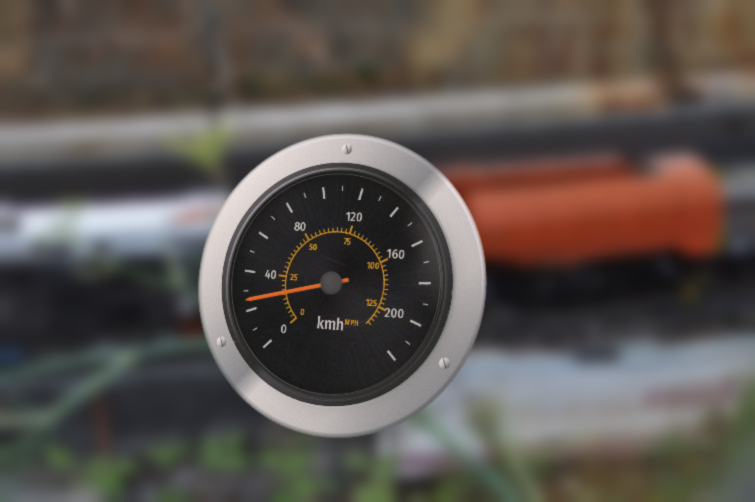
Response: 25; km/h
